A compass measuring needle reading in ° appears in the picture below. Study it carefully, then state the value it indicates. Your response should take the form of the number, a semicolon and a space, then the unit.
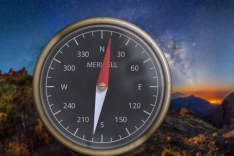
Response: 10; °
